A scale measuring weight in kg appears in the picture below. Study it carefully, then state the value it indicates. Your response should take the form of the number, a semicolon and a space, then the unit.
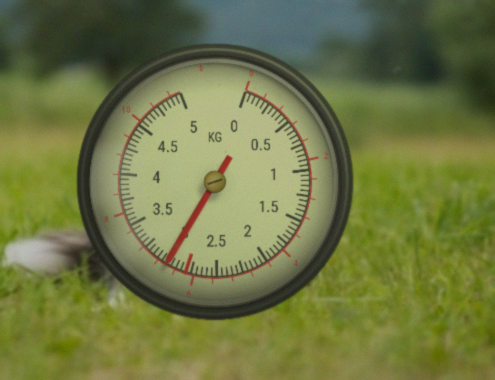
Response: 3; kg
